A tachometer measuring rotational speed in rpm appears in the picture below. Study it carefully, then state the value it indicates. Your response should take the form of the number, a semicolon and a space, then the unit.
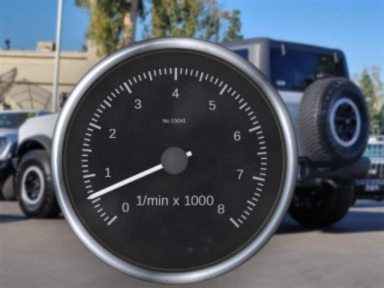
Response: 600; rpm
